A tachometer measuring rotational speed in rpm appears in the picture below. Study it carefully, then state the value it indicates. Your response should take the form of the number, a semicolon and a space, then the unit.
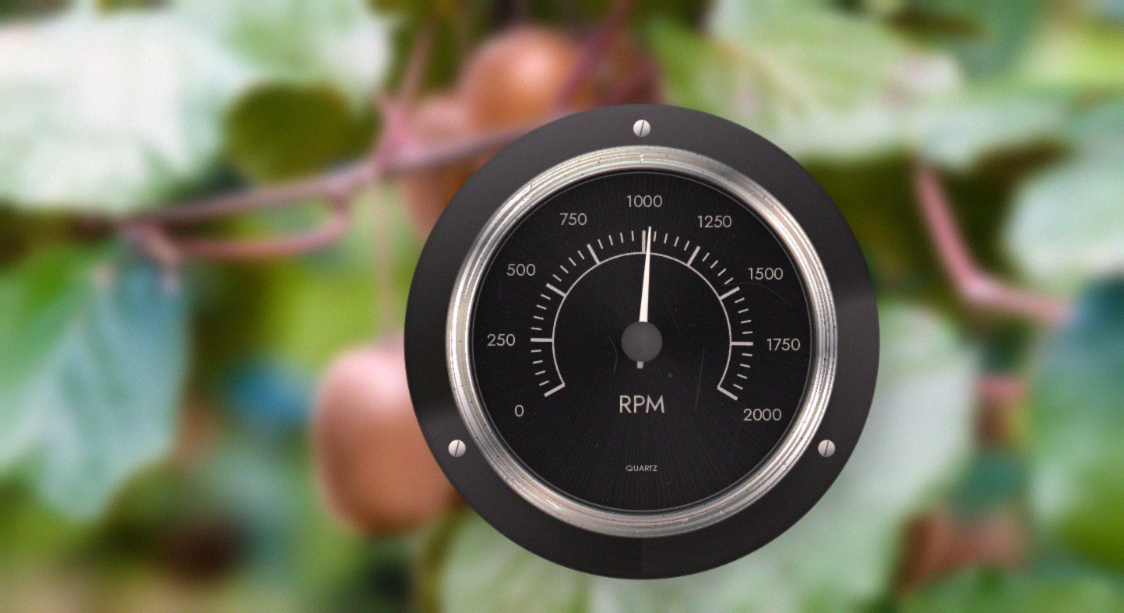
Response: 1025; rpm
